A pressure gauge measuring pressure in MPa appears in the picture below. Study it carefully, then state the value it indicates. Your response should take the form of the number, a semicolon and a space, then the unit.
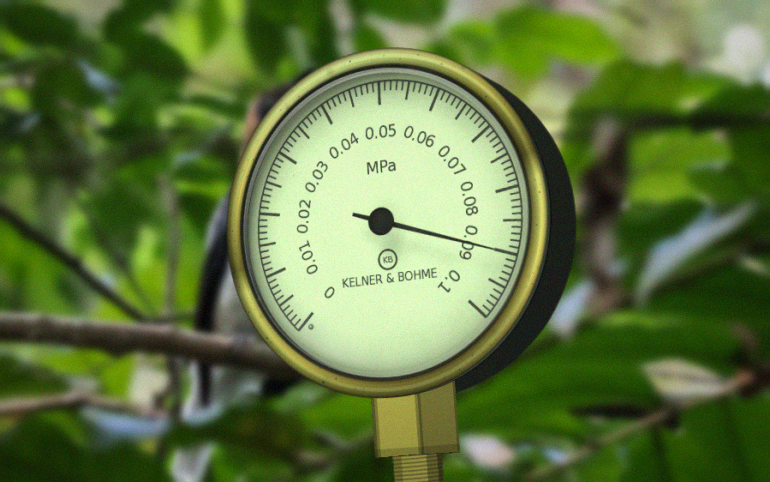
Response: 0.09; MPa
